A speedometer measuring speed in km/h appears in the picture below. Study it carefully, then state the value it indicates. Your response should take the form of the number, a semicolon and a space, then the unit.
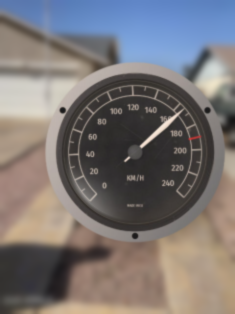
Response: 165; km/h
